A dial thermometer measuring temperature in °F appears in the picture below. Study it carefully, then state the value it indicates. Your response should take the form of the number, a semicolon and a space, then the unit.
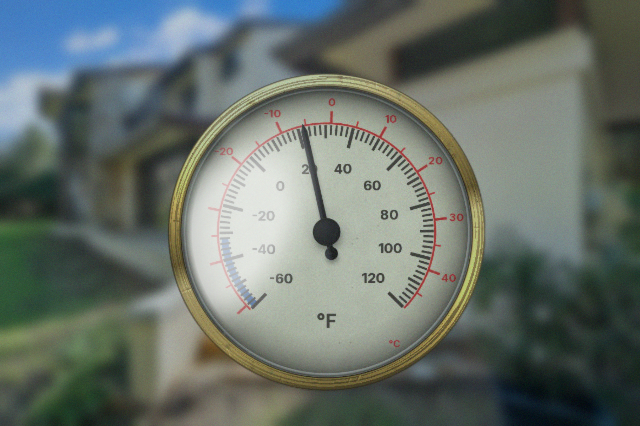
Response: 22; °F
